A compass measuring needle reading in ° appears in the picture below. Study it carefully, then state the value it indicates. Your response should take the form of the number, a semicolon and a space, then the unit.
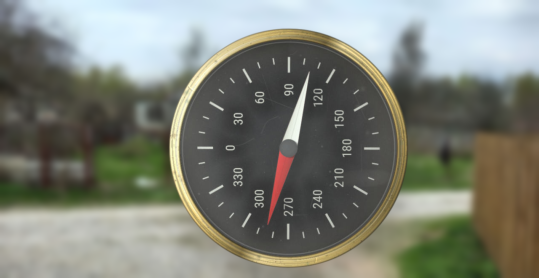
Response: 285; °
